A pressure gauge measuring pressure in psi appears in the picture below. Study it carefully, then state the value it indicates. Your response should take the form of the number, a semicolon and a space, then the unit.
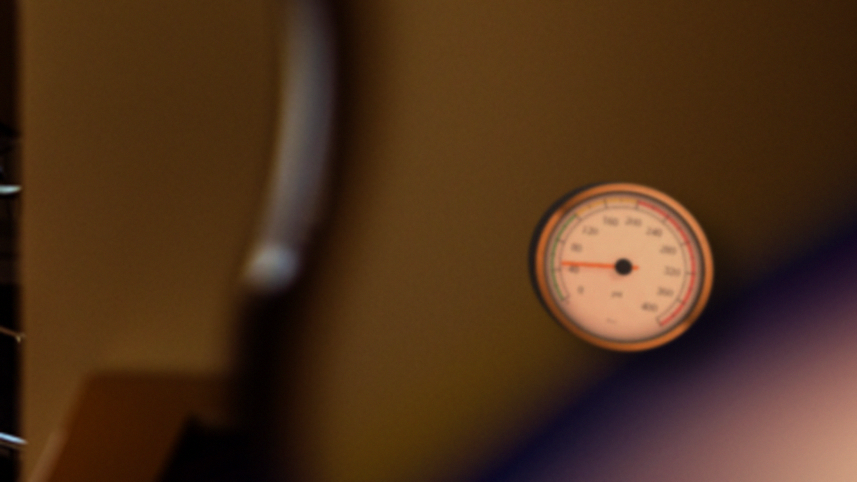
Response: 50; psi
